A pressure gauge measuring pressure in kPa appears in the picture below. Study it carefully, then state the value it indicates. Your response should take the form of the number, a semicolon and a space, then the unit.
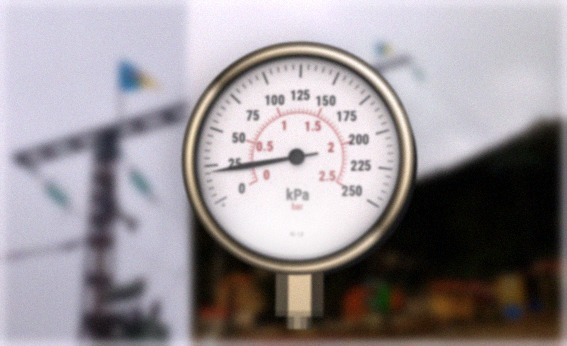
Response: 20; kPa
